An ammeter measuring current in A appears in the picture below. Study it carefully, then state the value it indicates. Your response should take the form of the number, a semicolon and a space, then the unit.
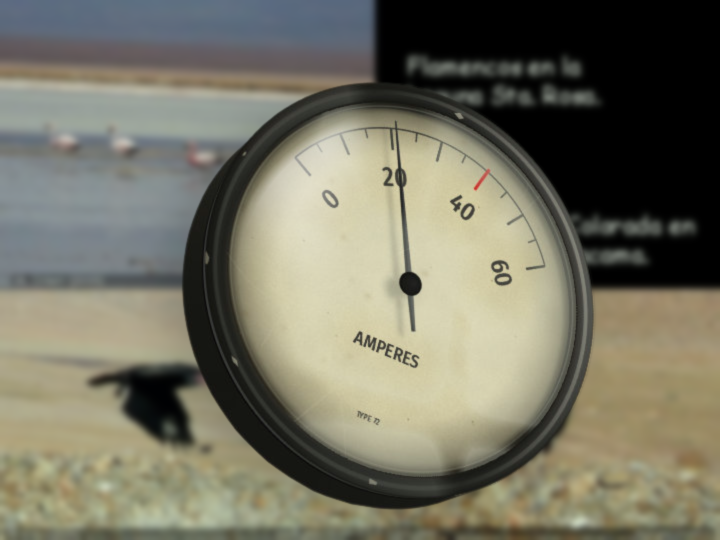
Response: 20; A
